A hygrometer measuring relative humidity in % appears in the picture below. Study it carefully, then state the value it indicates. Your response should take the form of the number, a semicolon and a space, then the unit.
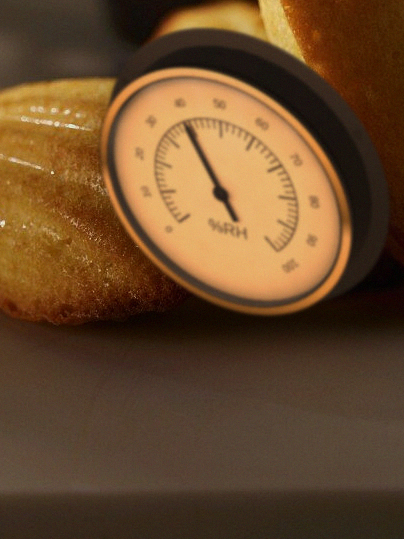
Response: 40; %
